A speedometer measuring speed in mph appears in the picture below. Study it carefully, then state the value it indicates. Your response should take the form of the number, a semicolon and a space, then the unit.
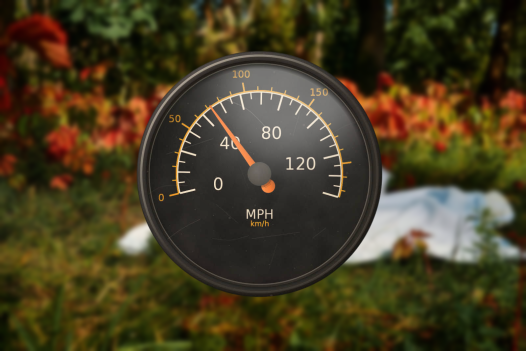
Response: 45; mph
